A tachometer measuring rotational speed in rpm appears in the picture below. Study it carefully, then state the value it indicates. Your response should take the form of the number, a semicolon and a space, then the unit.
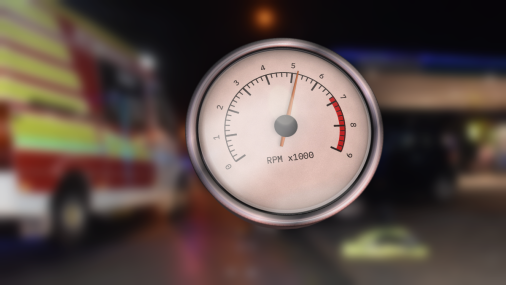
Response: 5200; rpm
